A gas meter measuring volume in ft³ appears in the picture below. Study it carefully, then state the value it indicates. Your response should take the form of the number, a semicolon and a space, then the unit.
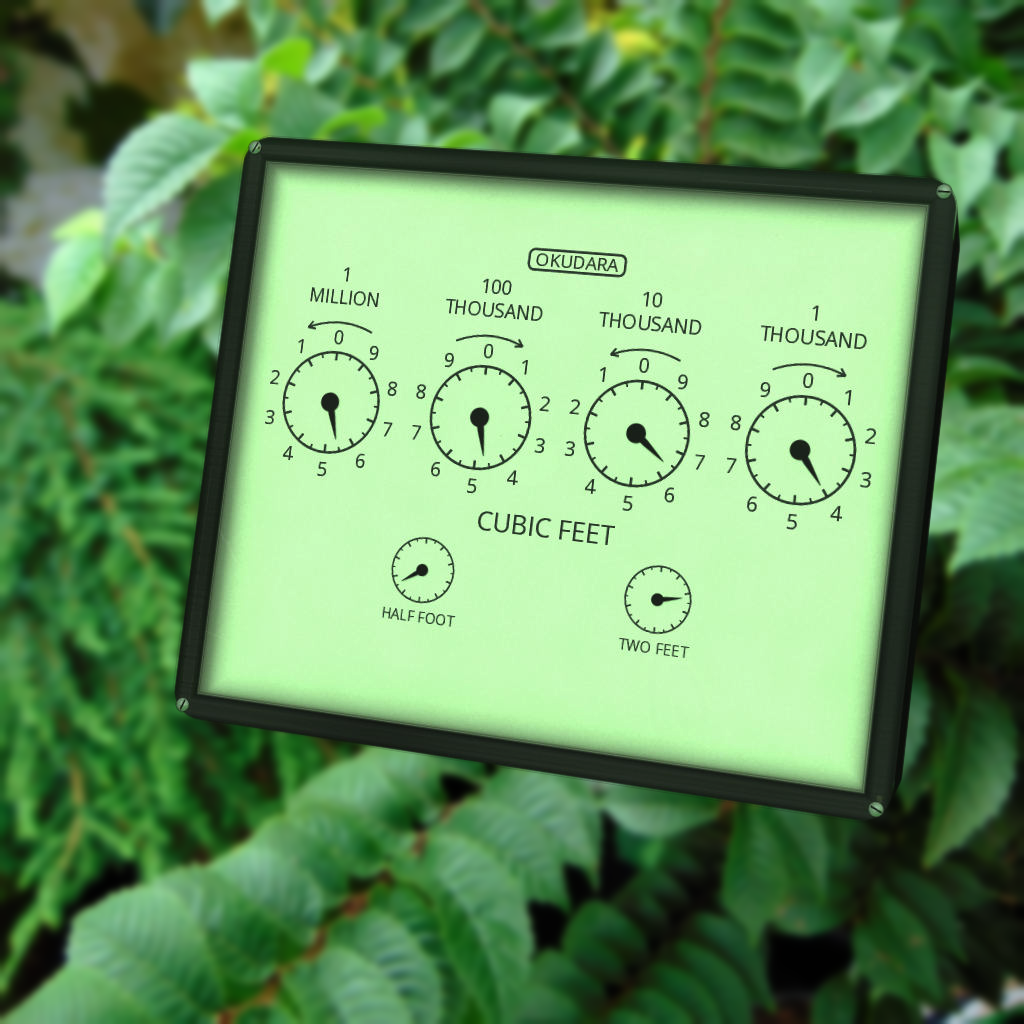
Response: 546400; ft³
